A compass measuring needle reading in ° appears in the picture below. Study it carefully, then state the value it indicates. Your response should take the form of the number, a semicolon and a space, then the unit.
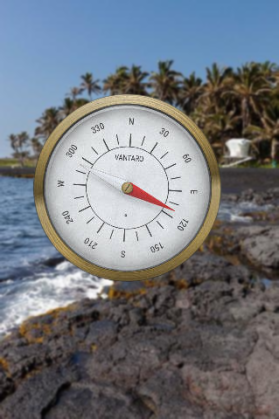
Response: 112.5; °
